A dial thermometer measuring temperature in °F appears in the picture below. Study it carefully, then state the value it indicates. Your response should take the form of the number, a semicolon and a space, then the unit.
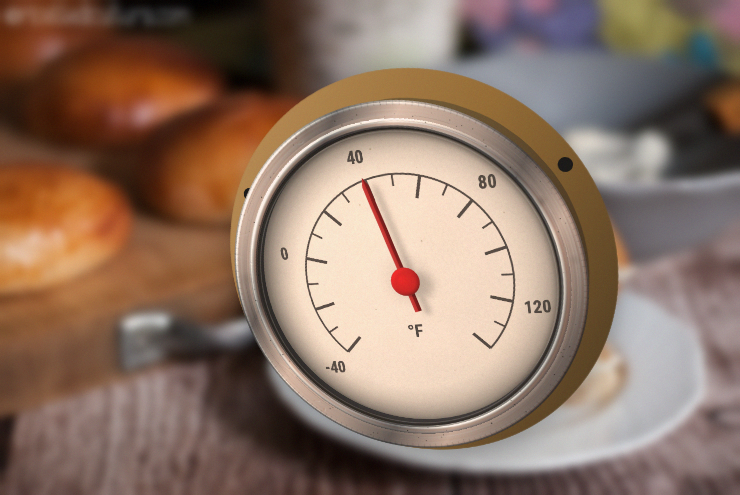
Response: 40; °F
